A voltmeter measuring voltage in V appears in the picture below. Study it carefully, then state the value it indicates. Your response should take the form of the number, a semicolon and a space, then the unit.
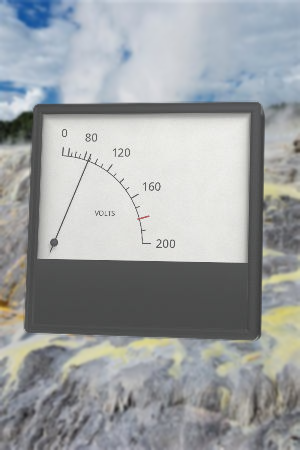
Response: 90; V
